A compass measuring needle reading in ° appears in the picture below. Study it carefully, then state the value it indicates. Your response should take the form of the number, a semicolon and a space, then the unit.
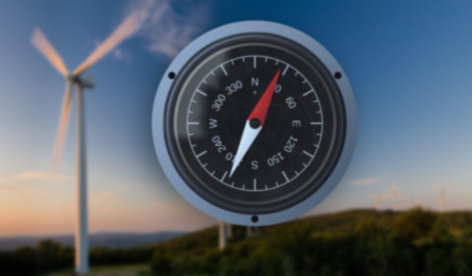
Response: 25; °
